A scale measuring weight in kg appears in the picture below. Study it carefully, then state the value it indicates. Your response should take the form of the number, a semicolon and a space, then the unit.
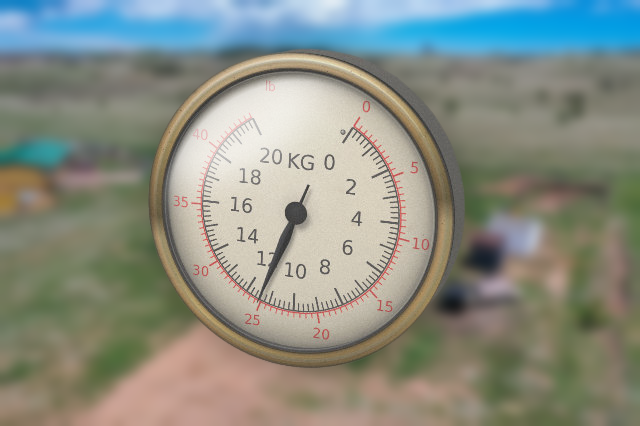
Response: 11.4; kg
